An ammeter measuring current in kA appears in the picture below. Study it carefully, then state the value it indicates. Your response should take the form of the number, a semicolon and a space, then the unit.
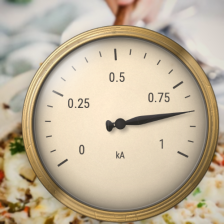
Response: 0.85; kA
